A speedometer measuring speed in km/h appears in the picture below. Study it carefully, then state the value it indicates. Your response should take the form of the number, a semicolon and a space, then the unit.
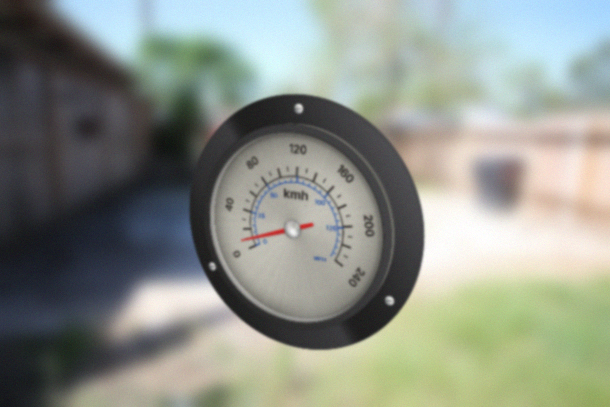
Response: 10; km/h
